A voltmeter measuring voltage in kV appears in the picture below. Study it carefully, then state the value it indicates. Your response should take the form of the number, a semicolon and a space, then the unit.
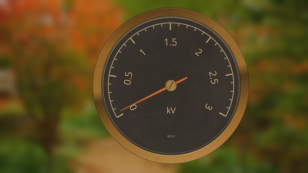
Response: 0.05; kV
